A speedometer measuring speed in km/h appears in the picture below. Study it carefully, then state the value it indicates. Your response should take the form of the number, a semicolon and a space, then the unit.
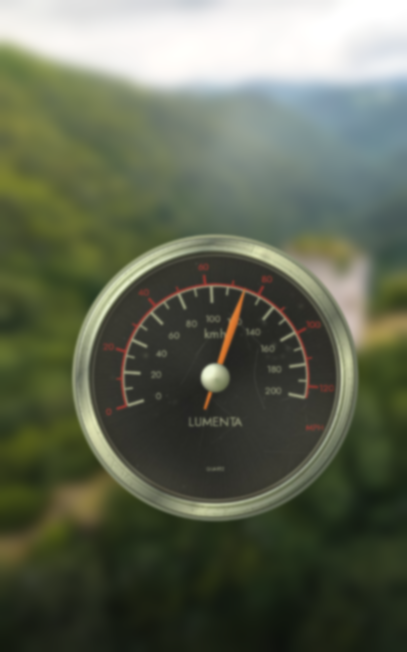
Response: 120; km/h
